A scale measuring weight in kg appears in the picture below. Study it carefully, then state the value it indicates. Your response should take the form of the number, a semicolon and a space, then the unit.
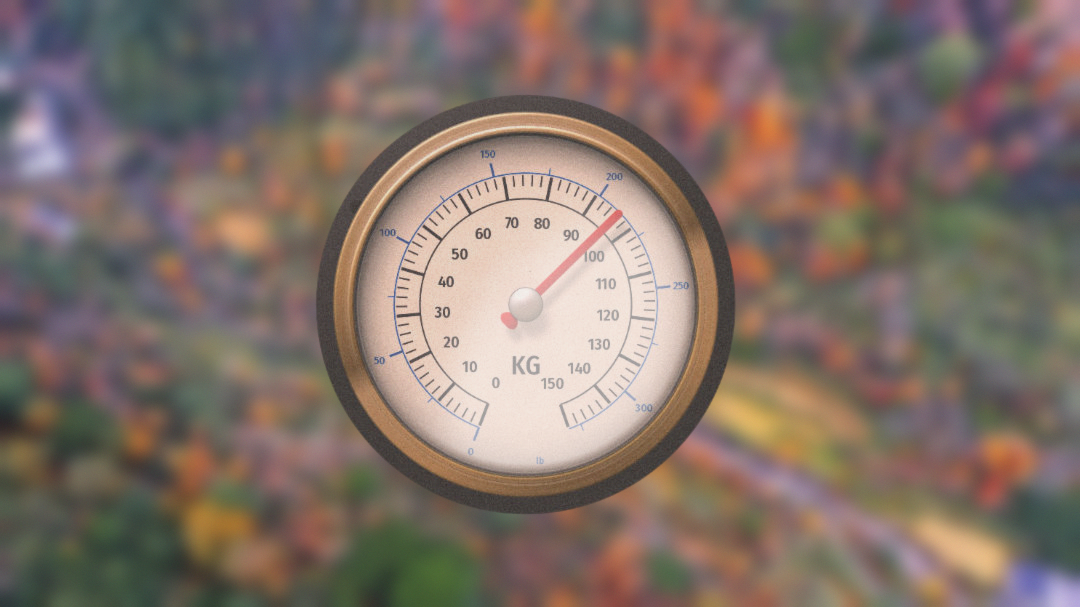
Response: 96; kg
